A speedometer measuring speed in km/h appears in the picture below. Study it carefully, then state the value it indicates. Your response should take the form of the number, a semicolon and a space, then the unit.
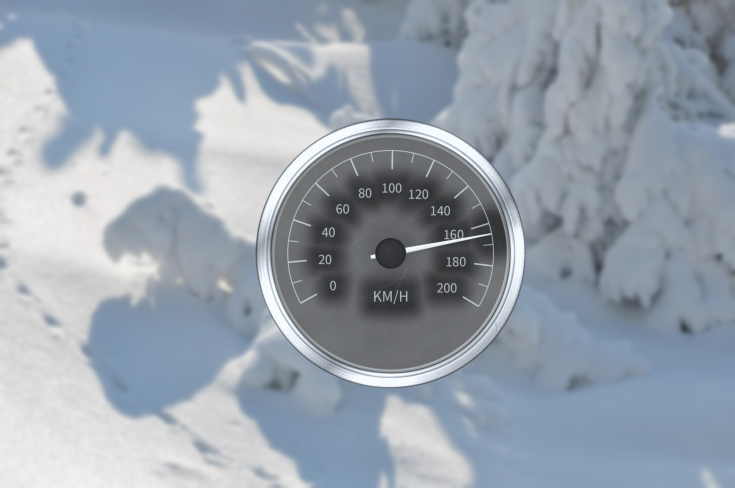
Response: 165; km/h
